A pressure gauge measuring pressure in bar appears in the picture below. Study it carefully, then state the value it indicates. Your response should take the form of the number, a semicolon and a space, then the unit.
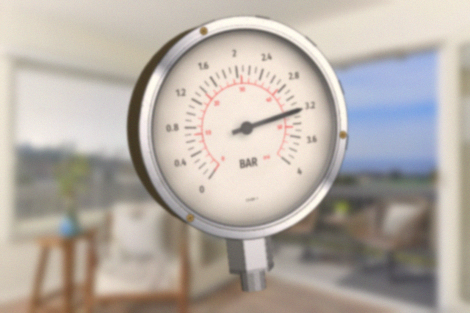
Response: 3.2; bar
